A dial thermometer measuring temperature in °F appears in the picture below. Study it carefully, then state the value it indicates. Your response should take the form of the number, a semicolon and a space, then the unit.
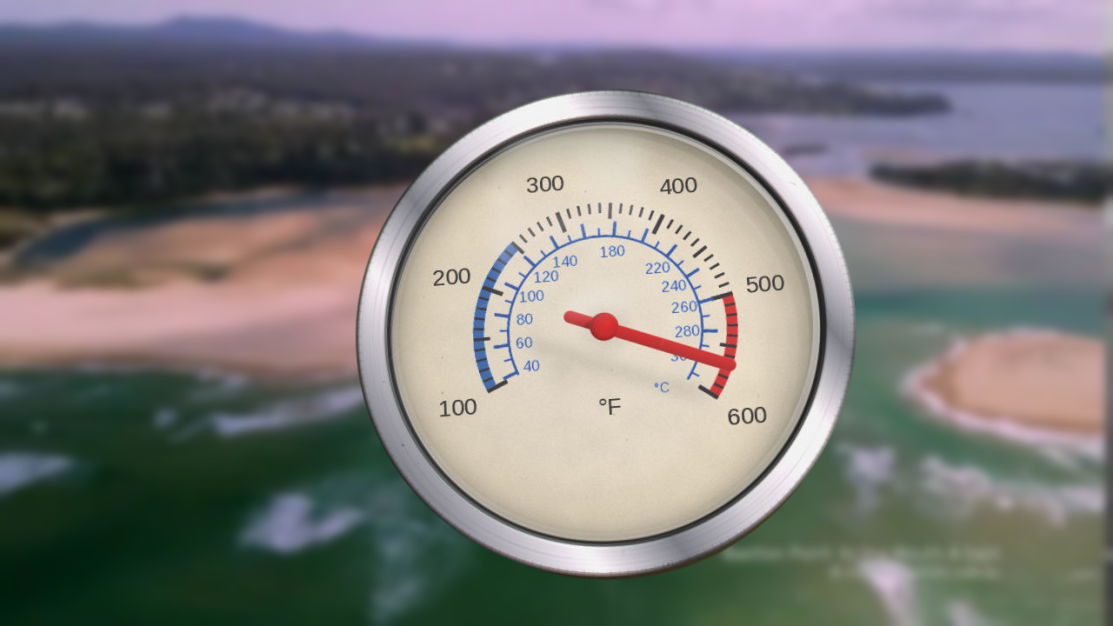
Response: 570; °F
